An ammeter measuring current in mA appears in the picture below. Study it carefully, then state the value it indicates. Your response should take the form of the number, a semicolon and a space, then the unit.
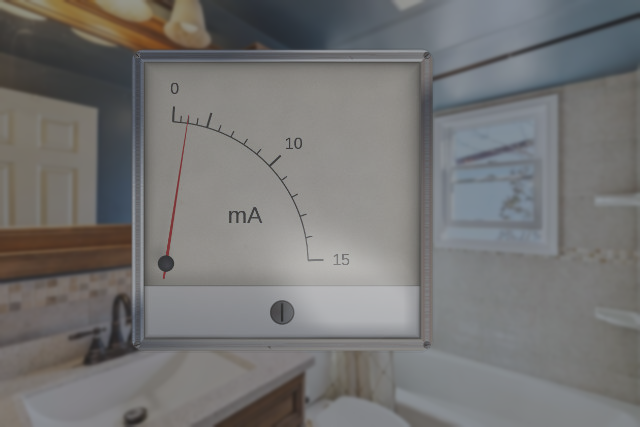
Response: 3; mA
